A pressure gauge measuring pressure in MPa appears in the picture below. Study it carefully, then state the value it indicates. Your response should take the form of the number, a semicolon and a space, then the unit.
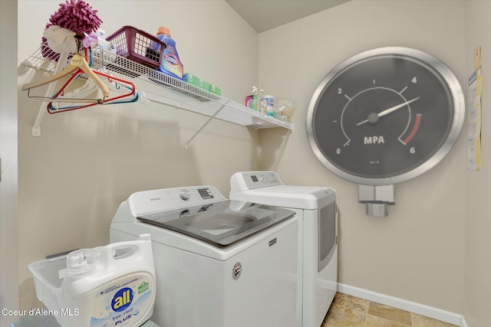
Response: 4.5; MPa
